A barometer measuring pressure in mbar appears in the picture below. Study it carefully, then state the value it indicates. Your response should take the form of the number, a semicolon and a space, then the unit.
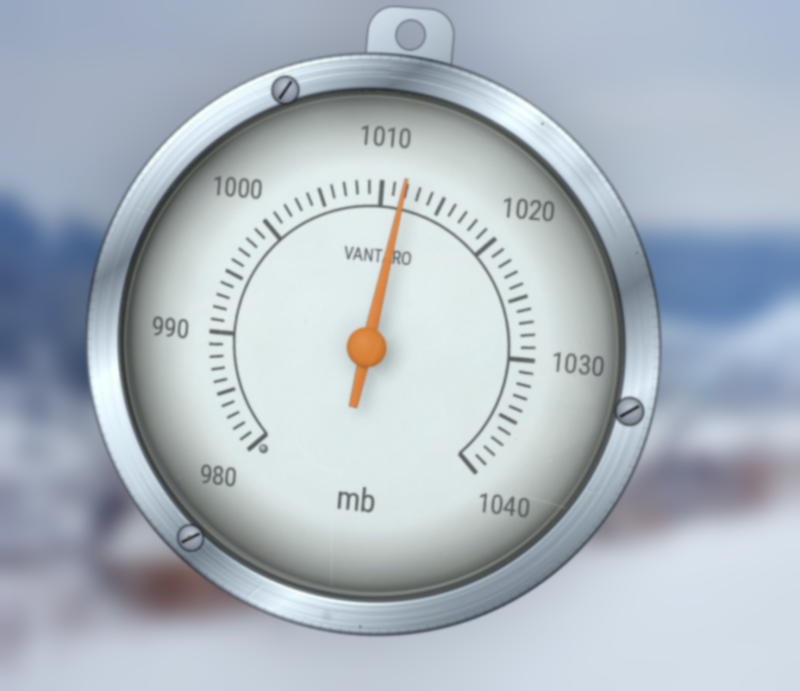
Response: 1012; mbar
